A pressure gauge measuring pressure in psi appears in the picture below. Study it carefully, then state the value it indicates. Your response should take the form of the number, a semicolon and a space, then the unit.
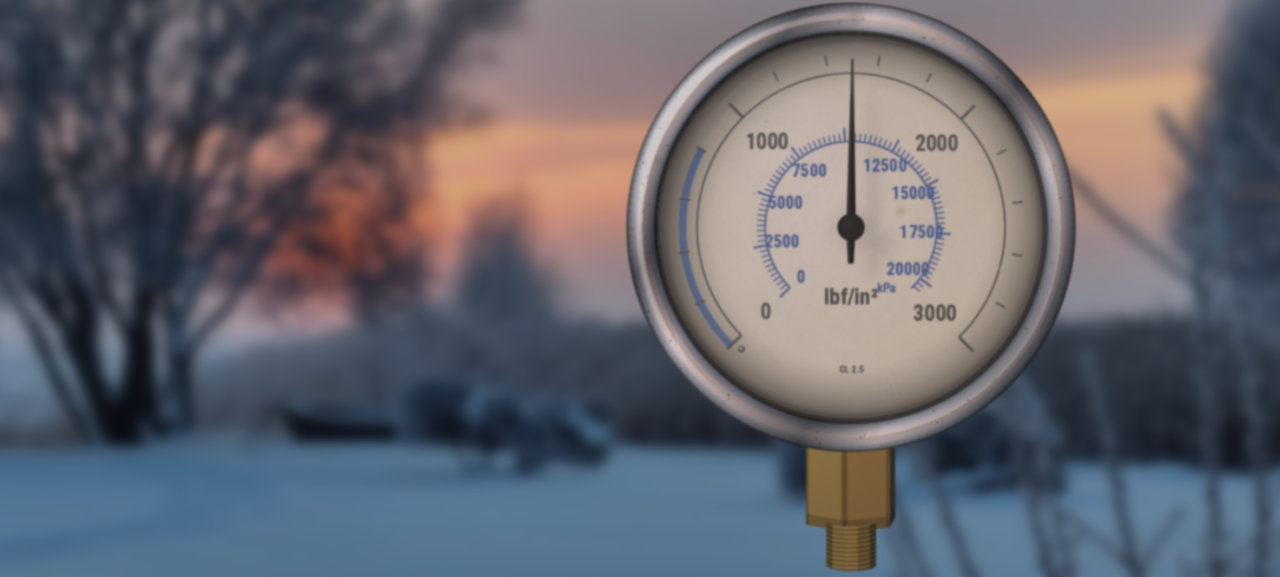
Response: 1500; psi
